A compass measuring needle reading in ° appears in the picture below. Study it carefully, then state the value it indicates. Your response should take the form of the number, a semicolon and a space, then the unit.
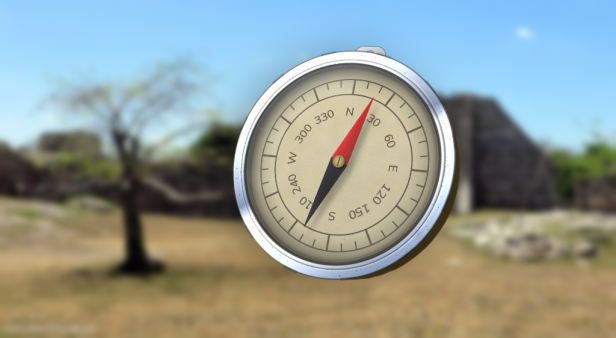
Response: 20; °
